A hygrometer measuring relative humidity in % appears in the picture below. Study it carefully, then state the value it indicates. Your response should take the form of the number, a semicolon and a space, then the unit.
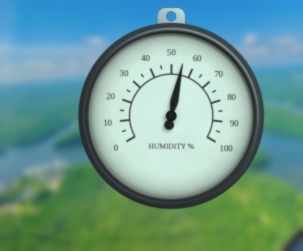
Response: 55; %
